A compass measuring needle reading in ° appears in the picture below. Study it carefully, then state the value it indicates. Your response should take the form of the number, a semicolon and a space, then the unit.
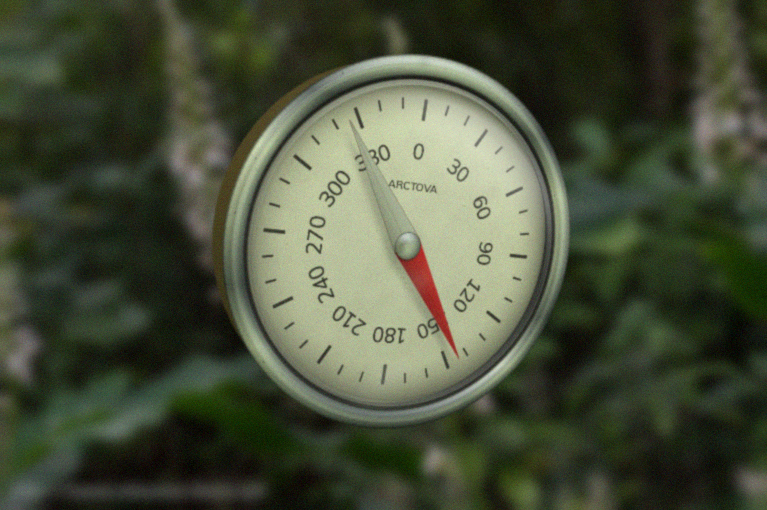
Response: 145; °
